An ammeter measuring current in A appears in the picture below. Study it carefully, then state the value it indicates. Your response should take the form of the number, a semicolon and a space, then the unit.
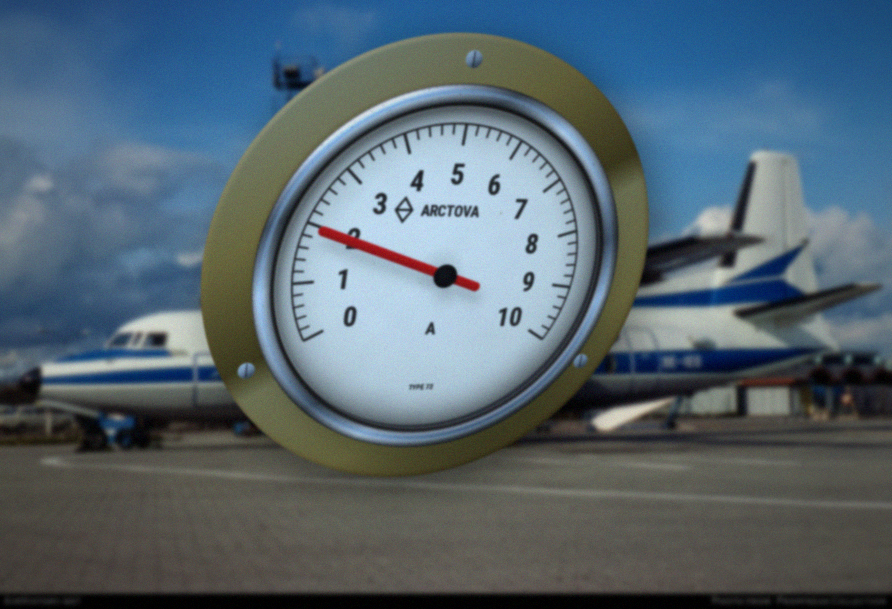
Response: 2; A
